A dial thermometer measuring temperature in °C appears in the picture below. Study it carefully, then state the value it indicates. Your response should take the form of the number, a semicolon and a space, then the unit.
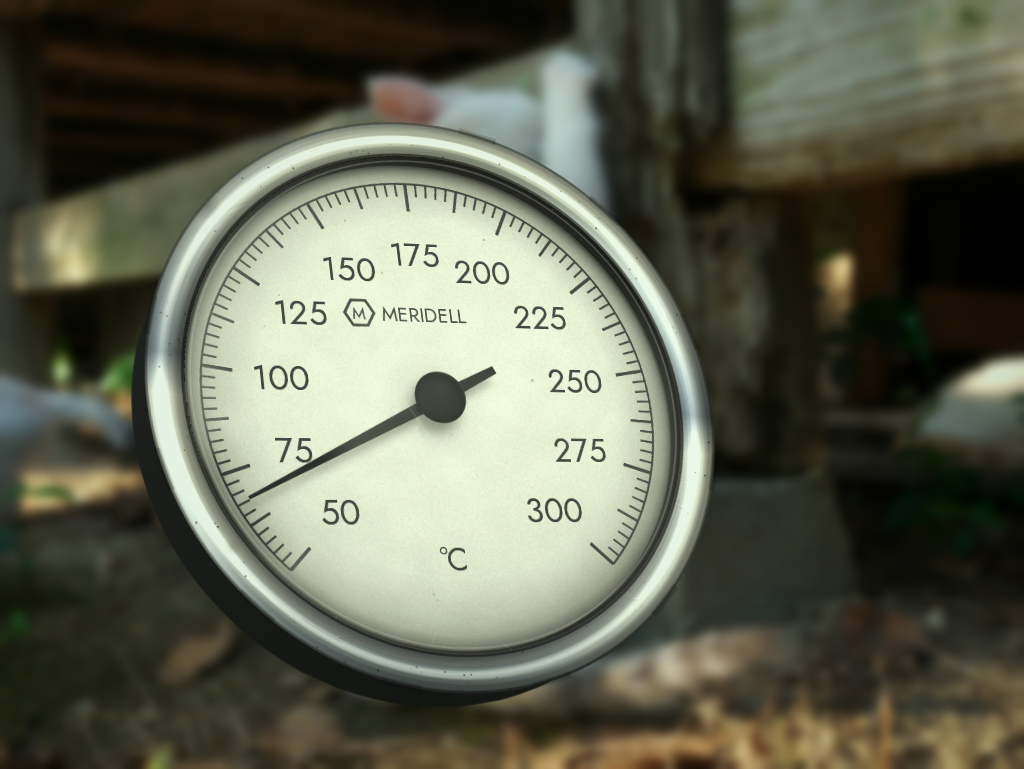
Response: 67.5; °C
